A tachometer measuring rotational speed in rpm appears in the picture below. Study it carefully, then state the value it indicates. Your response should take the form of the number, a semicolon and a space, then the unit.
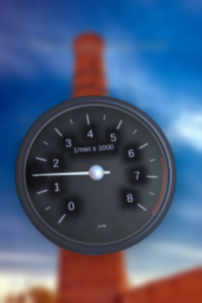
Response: 1500; rpm
